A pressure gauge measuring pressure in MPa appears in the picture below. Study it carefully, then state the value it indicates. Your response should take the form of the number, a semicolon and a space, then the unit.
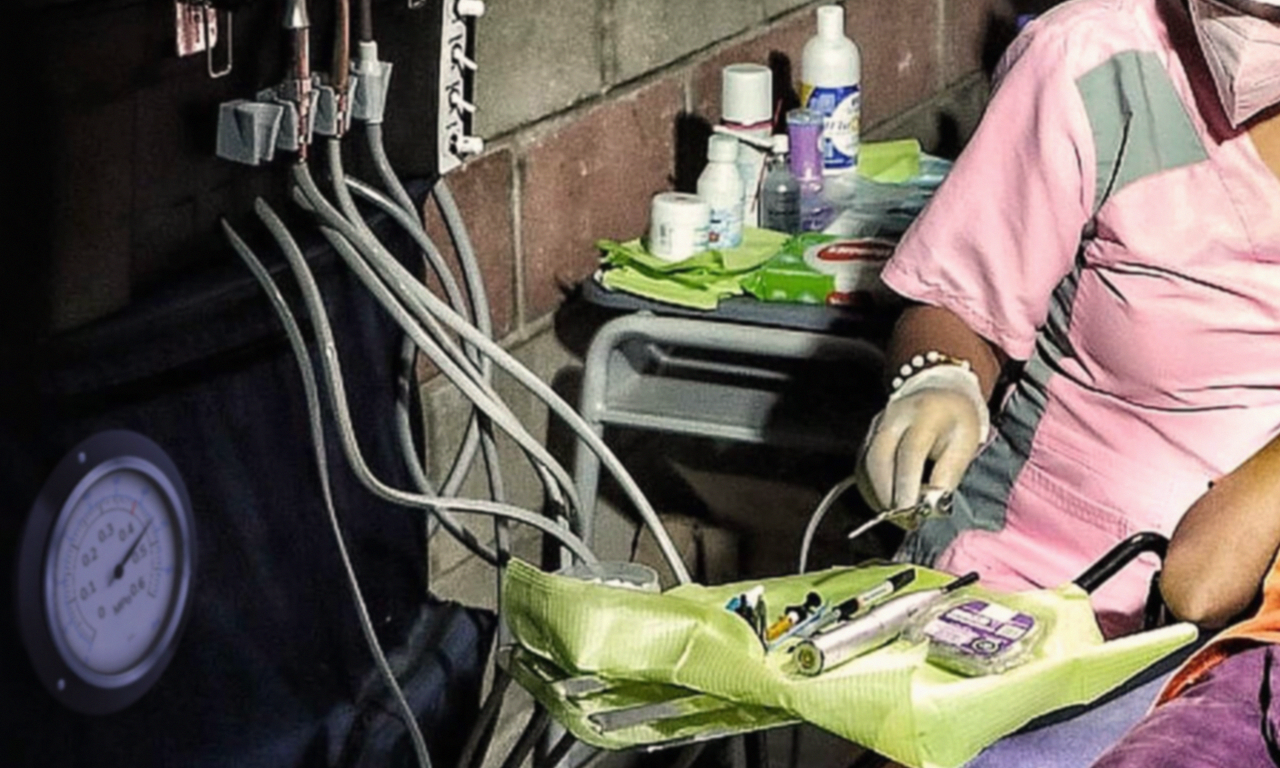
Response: 0.45; MPa
